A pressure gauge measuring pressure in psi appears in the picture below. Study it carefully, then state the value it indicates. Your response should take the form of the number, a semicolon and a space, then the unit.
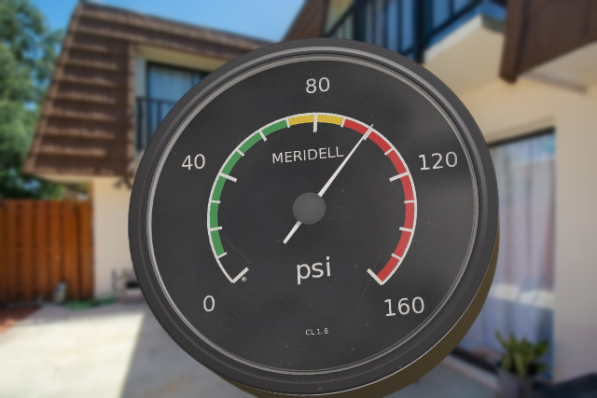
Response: 100; psi
